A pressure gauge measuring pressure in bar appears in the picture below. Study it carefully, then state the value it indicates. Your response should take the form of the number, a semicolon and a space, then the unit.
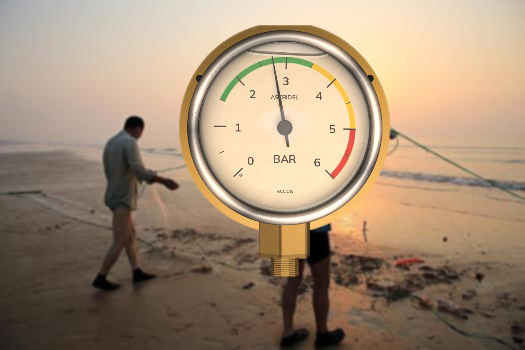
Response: 2.75; bar
